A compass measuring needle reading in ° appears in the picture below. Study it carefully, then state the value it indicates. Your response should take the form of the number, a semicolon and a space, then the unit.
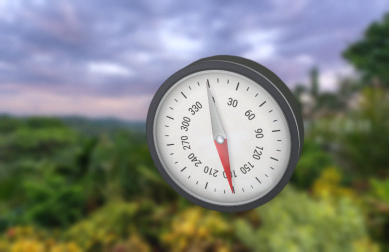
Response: 180; °
